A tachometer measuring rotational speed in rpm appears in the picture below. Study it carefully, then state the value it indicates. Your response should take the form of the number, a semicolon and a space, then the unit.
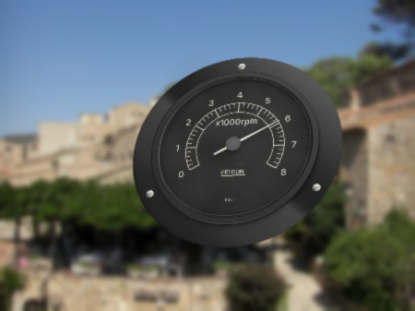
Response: 6000; rpm
